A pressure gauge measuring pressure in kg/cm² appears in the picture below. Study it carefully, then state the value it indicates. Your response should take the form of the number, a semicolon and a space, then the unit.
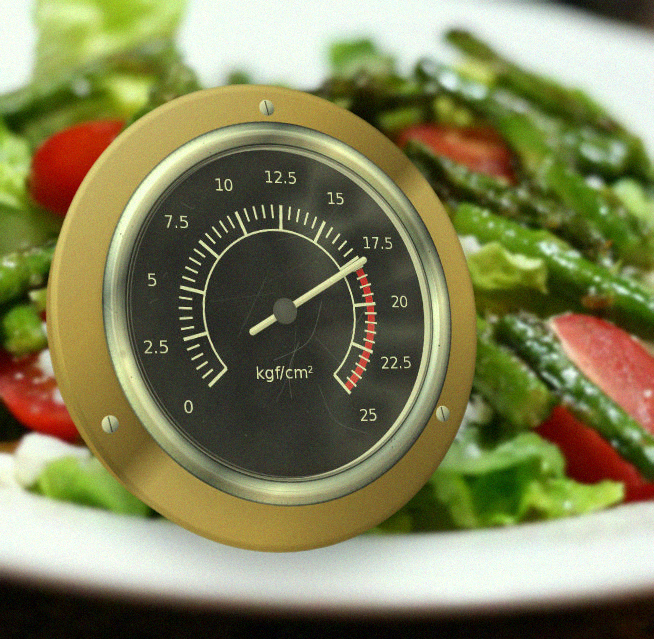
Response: 17.75; kg/cm²
